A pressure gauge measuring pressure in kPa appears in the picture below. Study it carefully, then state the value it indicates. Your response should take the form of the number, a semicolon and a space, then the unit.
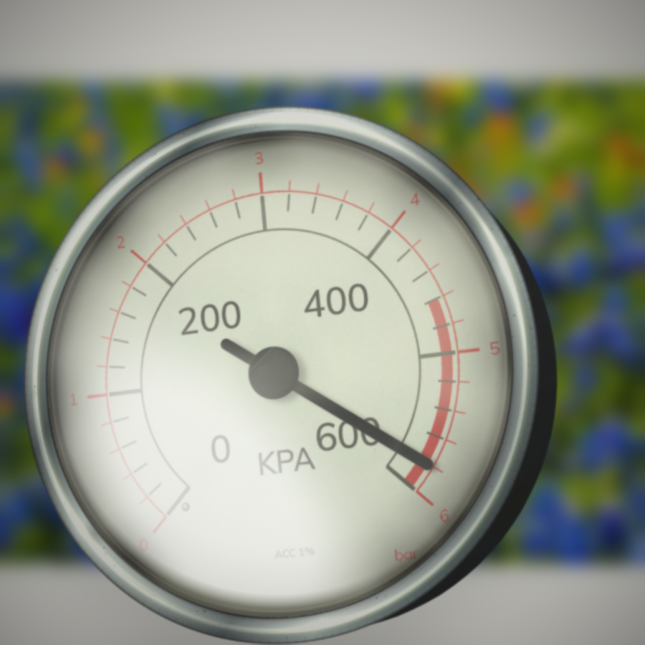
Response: 580; kPa
